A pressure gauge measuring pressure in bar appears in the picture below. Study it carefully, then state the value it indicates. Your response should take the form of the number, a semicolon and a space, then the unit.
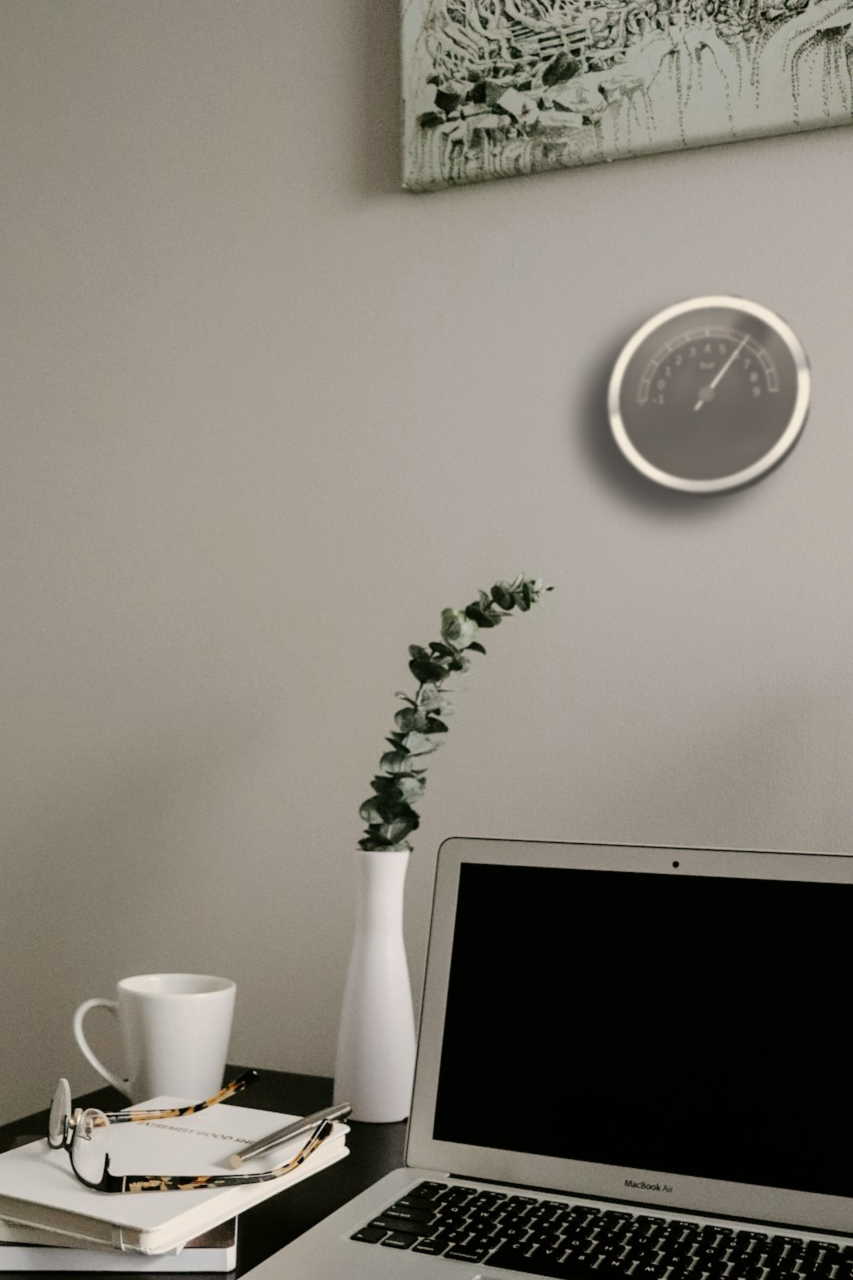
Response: 6; bar
